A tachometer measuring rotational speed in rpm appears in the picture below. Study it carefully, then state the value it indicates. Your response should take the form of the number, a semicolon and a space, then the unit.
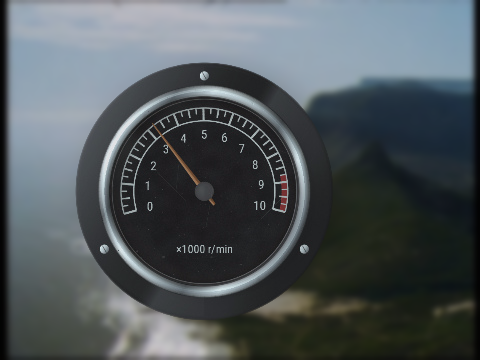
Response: 3250; rpm
